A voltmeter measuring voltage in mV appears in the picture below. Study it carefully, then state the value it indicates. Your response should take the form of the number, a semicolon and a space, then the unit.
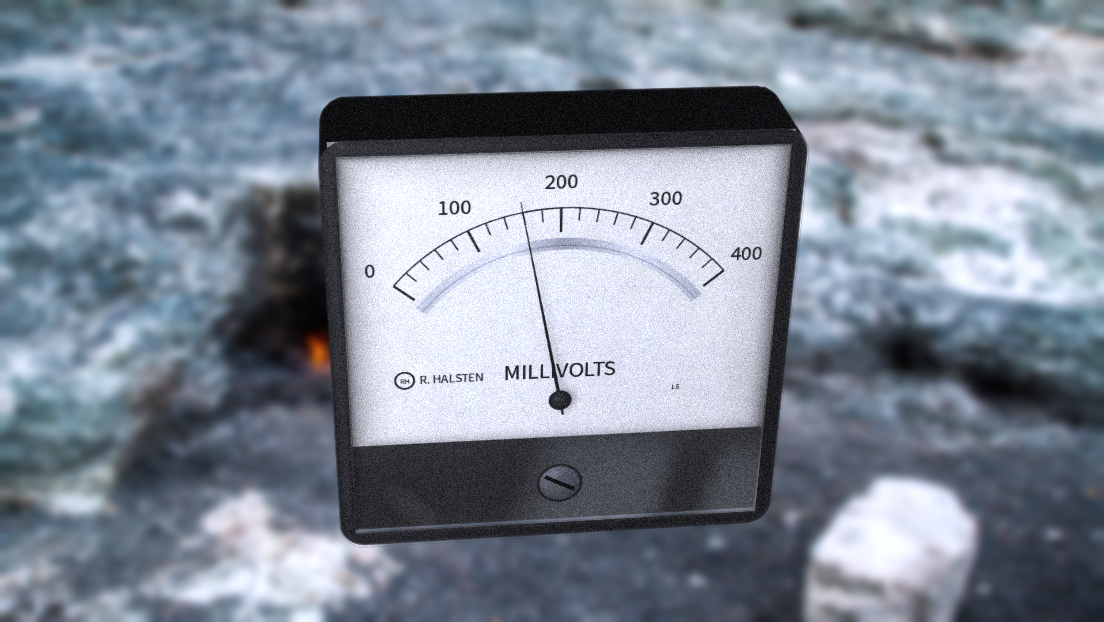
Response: 160; mV
